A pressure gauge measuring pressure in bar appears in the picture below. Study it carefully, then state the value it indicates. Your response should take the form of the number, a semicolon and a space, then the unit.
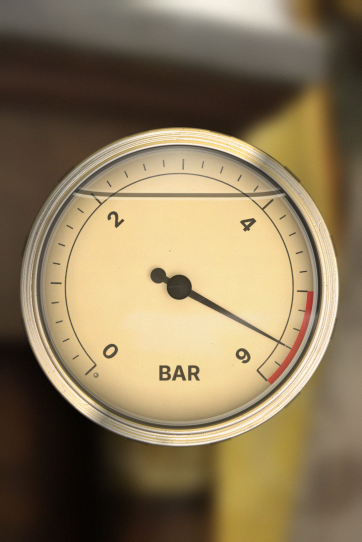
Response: 5.6; bar
